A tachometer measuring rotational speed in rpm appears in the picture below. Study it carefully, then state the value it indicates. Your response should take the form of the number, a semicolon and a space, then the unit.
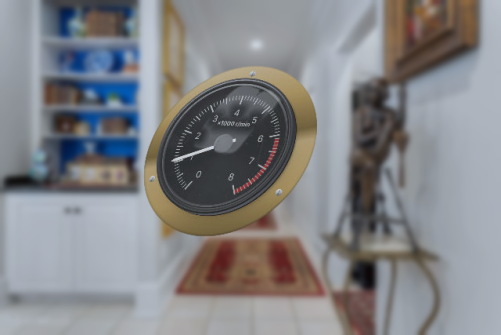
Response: 1000; rpm
